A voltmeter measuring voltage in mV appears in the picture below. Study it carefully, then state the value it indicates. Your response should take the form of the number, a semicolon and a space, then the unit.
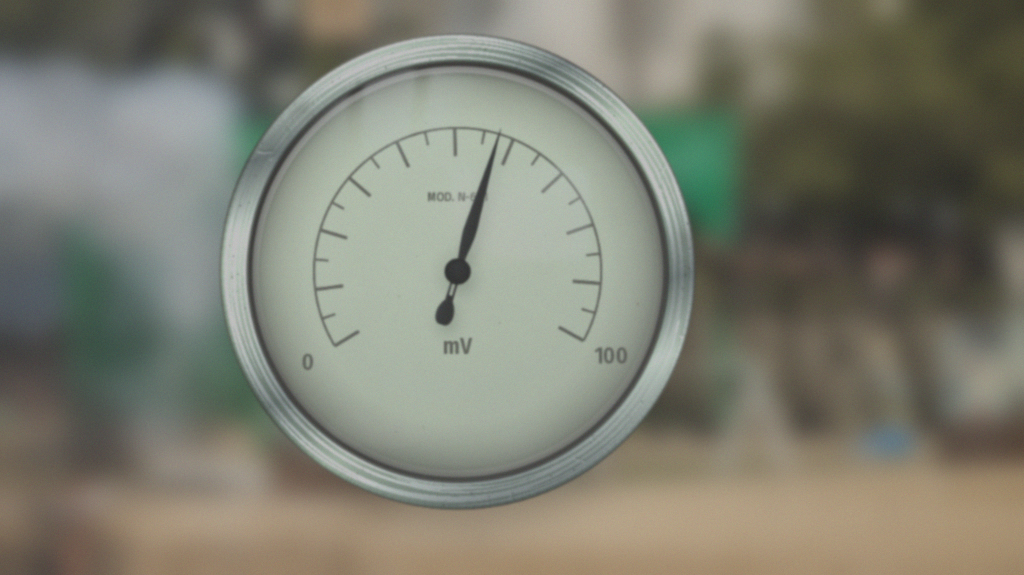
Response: 57.5; mV
